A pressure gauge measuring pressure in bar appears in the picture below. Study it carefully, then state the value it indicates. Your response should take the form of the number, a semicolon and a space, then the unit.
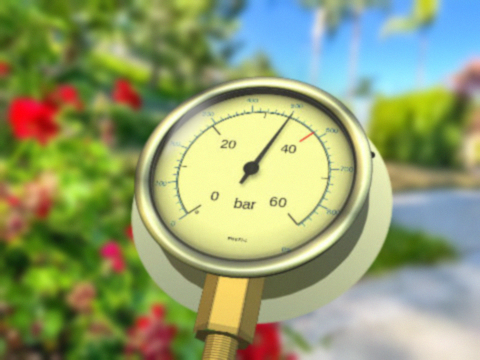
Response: 35; bar
